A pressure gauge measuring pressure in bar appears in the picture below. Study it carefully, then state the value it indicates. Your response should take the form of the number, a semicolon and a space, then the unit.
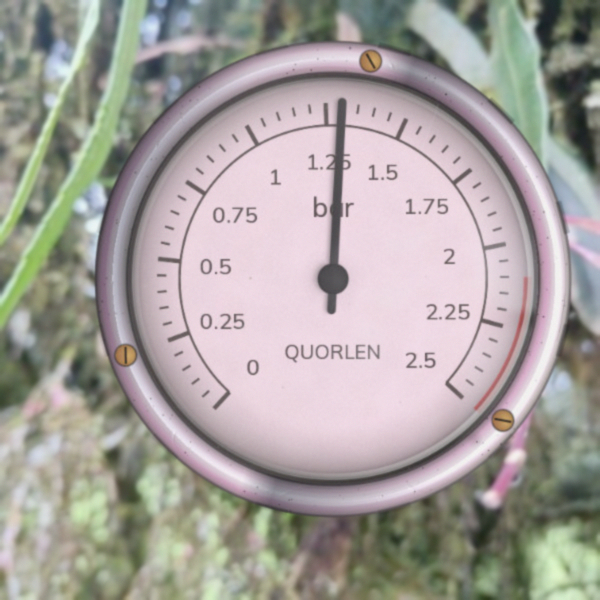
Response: 1.3; bar
